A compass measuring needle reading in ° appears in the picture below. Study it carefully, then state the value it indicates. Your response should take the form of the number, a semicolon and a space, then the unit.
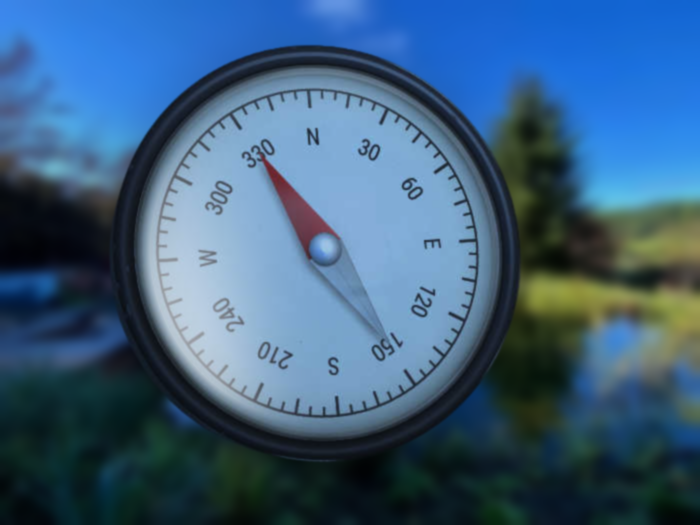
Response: 330; °
